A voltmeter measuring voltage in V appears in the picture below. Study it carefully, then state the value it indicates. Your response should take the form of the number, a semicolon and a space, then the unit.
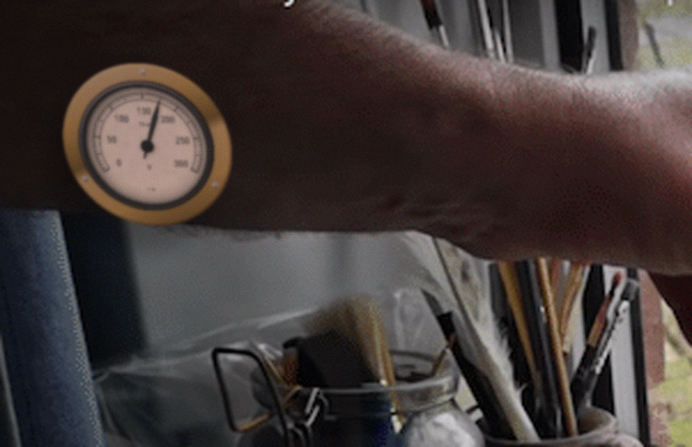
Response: 175; V
